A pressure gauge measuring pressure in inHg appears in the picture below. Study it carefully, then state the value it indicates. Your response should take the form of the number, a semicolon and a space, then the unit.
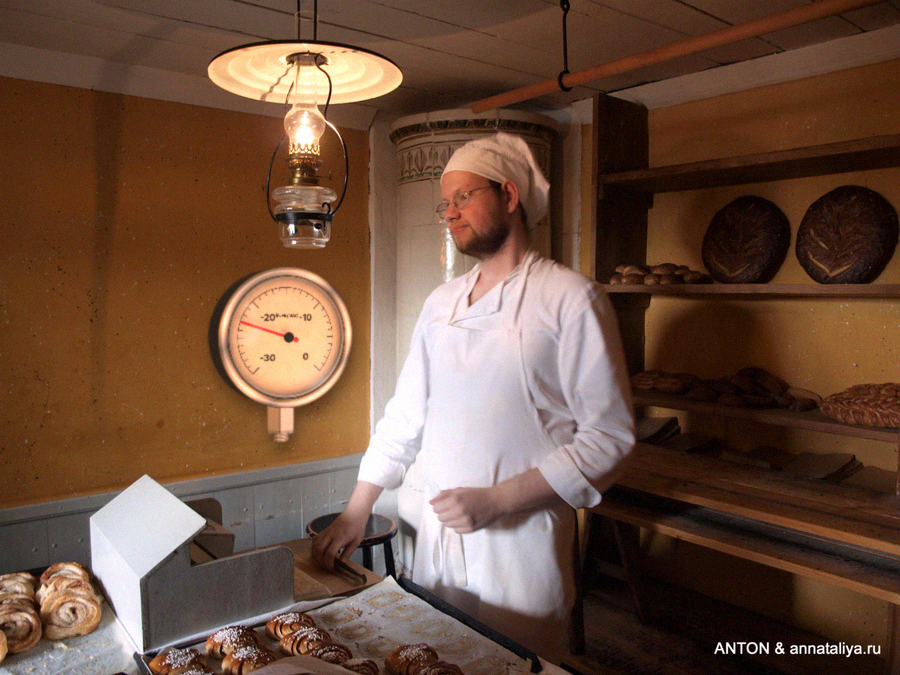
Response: -23; inHg
